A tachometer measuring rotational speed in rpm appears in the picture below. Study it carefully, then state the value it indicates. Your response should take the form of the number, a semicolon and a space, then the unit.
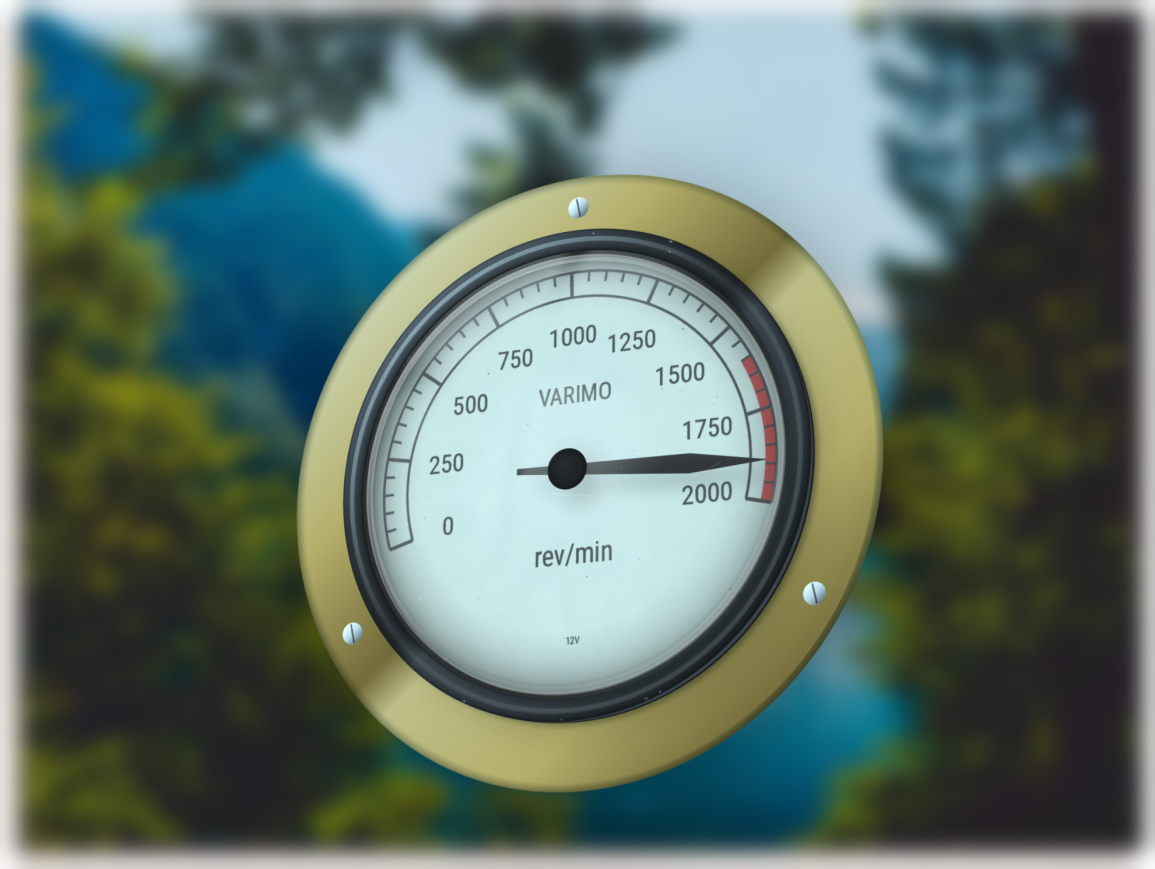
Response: 1900; rpm
